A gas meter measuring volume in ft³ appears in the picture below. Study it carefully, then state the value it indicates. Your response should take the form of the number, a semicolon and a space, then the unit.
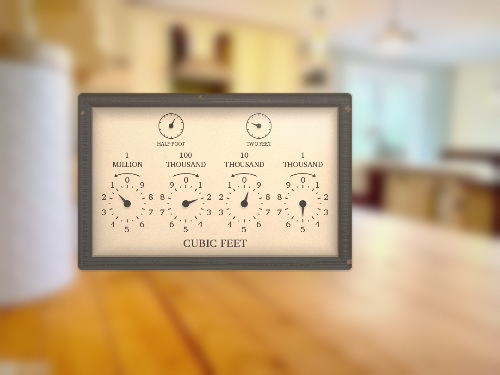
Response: 119500; ft³
